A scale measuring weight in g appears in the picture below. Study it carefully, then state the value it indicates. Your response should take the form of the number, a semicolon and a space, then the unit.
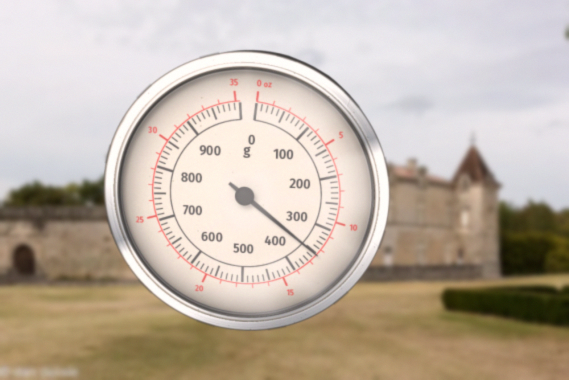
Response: 350; g
